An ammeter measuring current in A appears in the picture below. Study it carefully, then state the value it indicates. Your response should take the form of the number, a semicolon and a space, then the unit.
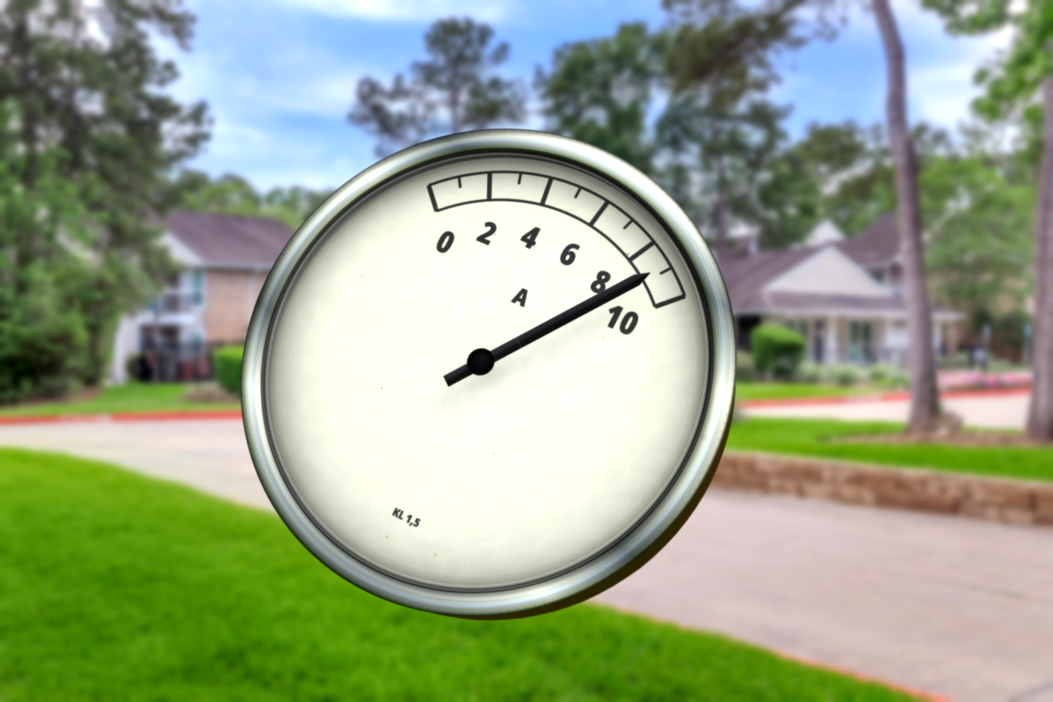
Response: 9; A
